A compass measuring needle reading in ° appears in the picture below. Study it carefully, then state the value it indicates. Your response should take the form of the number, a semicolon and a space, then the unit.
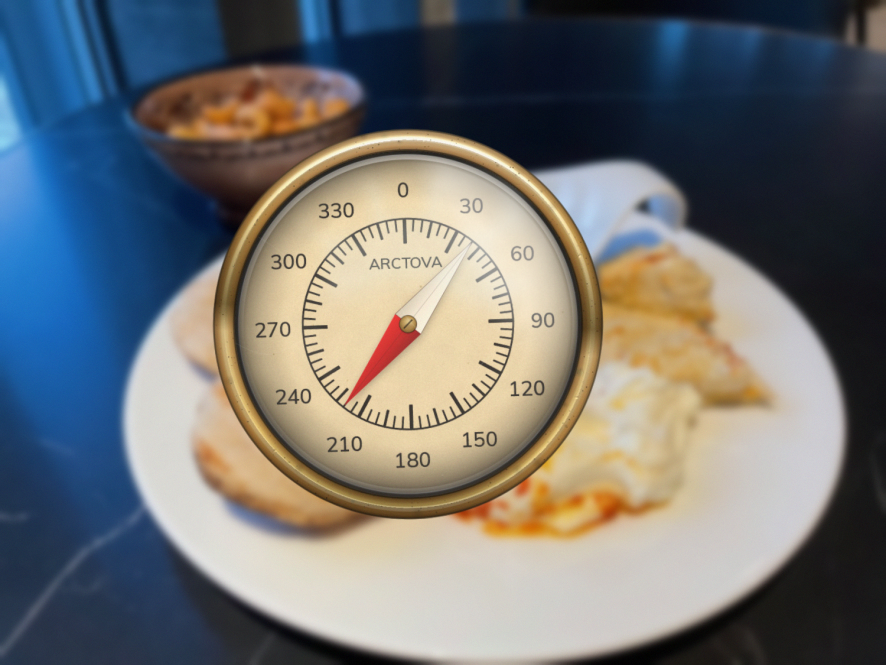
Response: 220; °
